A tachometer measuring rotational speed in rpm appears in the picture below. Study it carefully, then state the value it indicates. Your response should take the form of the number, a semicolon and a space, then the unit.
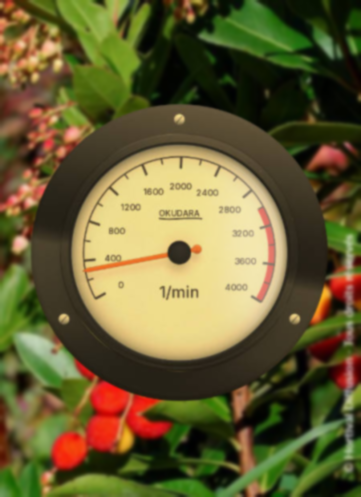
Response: 300; rpm
